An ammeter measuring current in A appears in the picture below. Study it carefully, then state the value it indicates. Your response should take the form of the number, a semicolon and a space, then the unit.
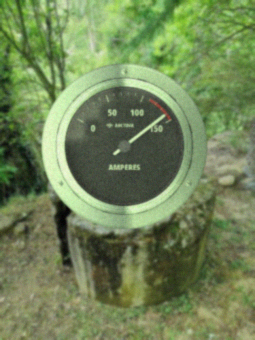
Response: 140; A
